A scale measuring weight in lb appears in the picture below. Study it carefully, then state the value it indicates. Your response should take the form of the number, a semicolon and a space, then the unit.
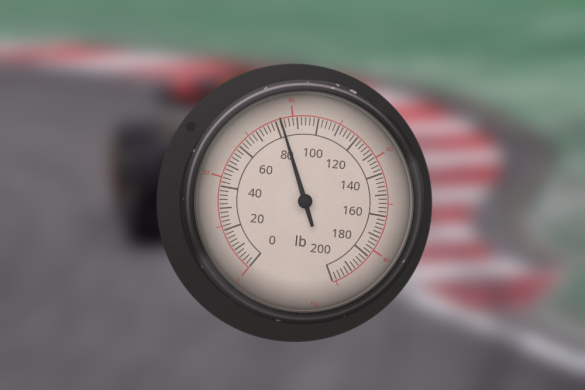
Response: 82; lb
